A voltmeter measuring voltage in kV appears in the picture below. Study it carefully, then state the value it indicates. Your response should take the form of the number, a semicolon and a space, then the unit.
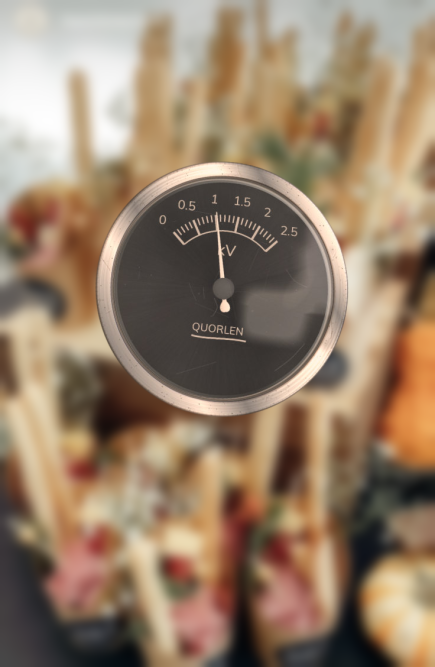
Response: 1; kV
